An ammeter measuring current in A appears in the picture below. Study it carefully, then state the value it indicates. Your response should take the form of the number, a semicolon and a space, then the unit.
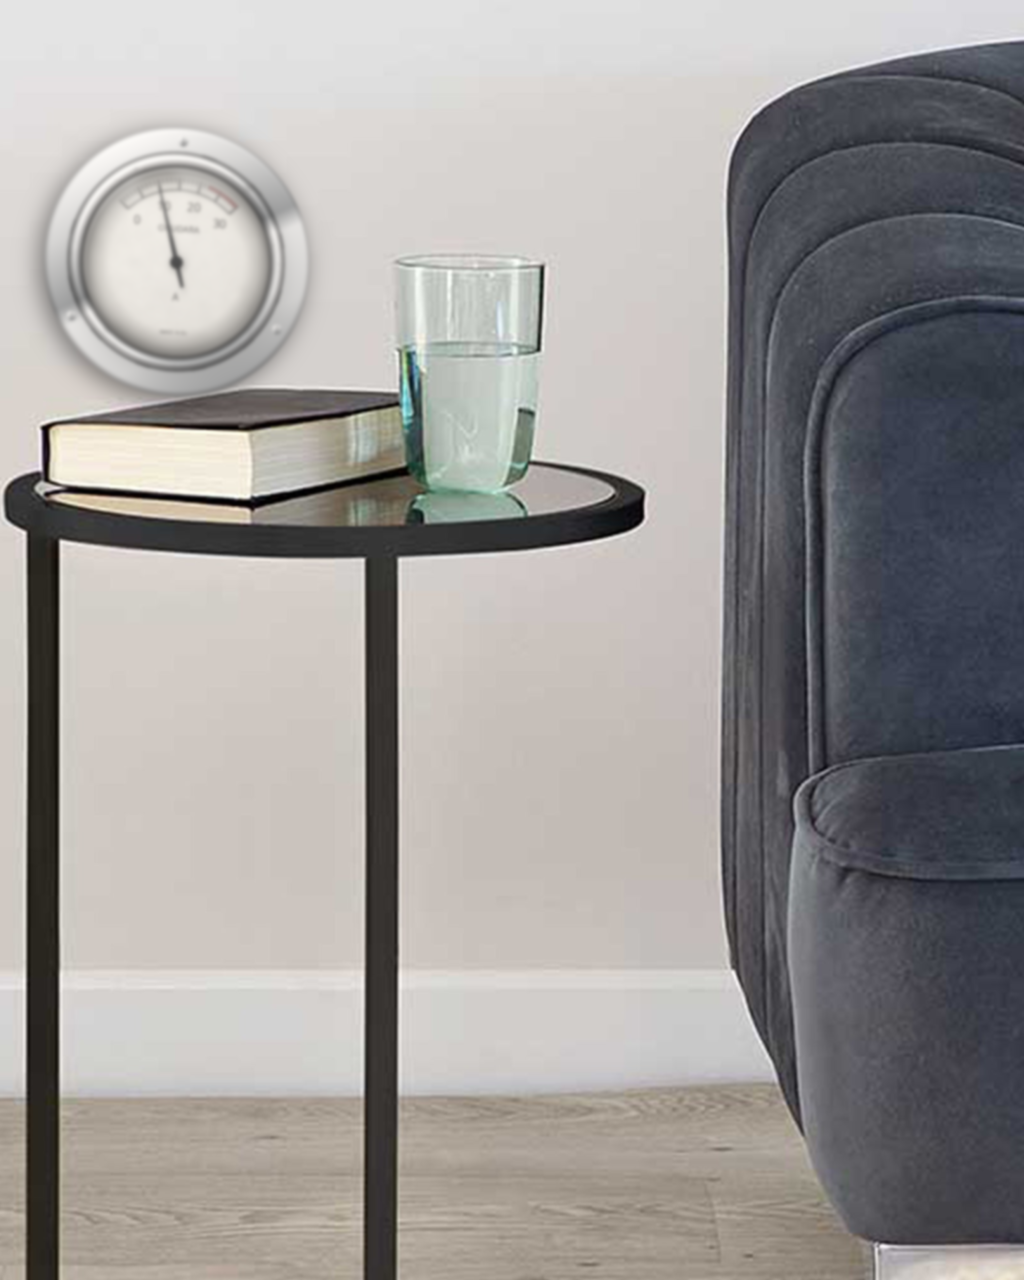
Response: 10; A
